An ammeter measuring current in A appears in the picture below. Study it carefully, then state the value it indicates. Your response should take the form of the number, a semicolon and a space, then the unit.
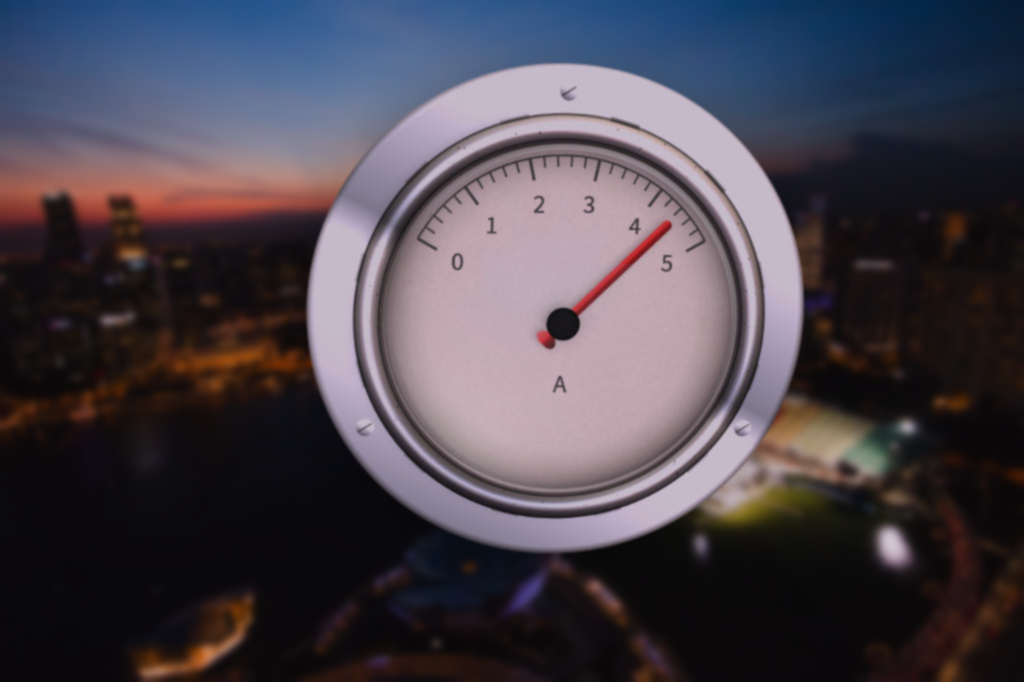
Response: 4.4; A
